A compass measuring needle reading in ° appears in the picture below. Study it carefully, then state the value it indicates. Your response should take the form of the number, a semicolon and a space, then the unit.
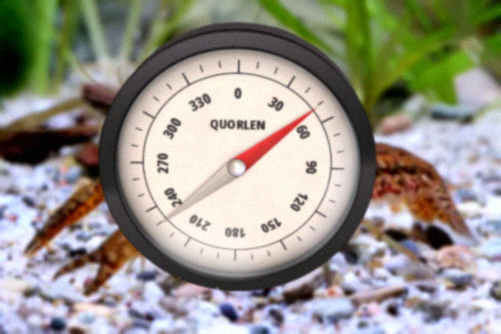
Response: 50; °
